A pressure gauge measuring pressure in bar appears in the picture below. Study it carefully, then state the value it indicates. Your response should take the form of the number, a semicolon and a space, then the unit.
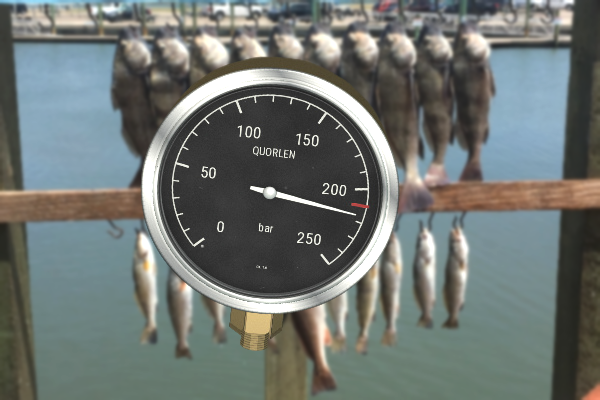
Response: 215; bar
